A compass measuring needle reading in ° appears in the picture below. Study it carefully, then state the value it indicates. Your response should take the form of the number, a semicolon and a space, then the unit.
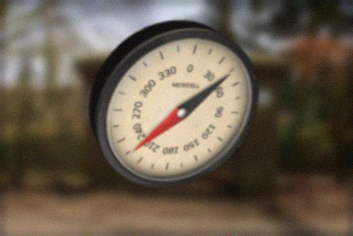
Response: 225; °
